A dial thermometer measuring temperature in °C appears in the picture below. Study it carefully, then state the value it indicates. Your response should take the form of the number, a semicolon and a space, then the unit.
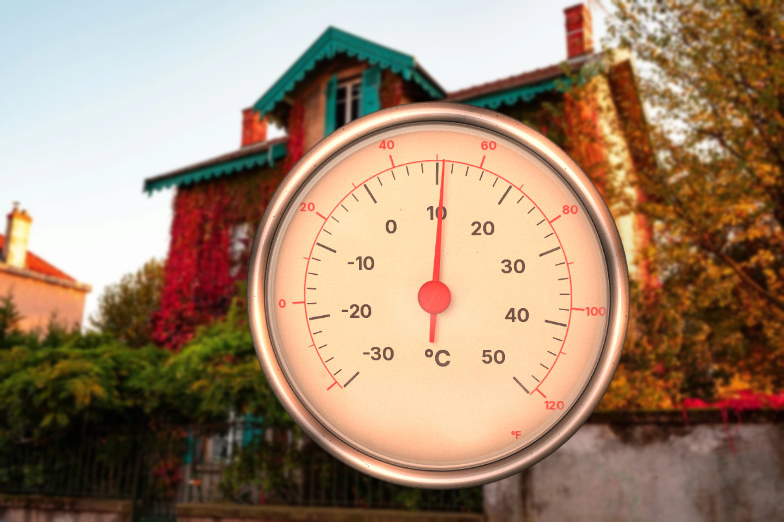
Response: 11; °C
